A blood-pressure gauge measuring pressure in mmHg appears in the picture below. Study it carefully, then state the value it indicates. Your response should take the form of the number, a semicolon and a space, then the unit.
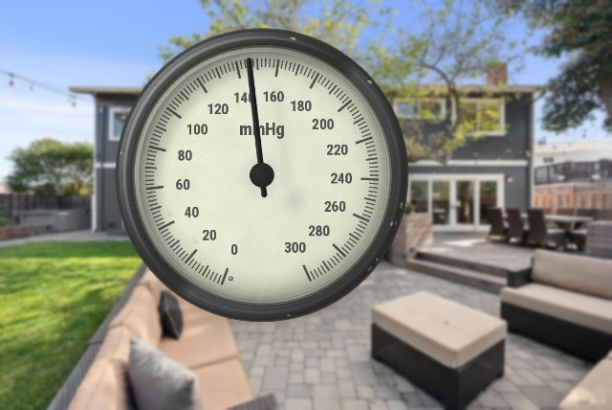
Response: 146; mmHg
